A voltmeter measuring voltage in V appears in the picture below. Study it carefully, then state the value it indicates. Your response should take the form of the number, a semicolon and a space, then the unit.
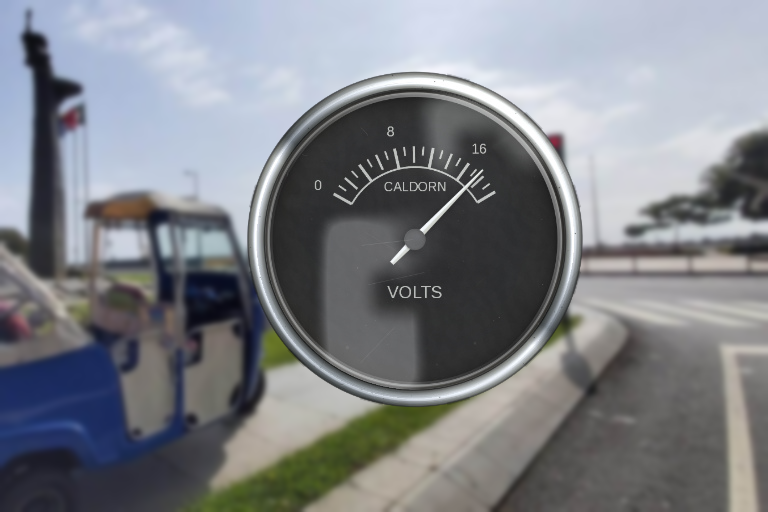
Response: 17.5; V
